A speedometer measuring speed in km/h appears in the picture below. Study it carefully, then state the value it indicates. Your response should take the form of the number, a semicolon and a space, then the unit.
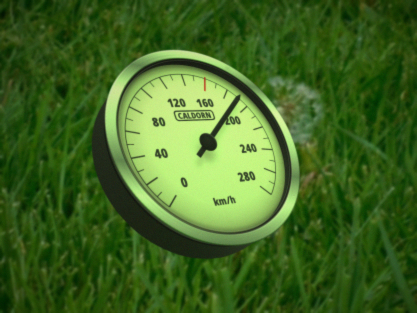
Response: 190; km/h
